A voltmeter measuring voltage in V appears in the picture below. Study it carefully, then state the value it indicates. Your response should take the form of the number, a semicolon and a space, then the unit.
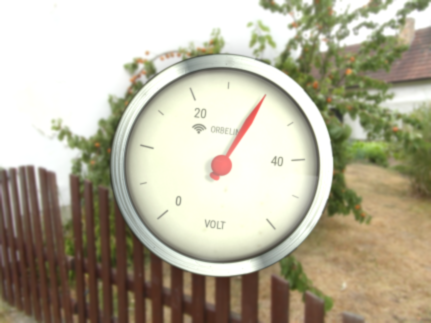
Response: 30; V
